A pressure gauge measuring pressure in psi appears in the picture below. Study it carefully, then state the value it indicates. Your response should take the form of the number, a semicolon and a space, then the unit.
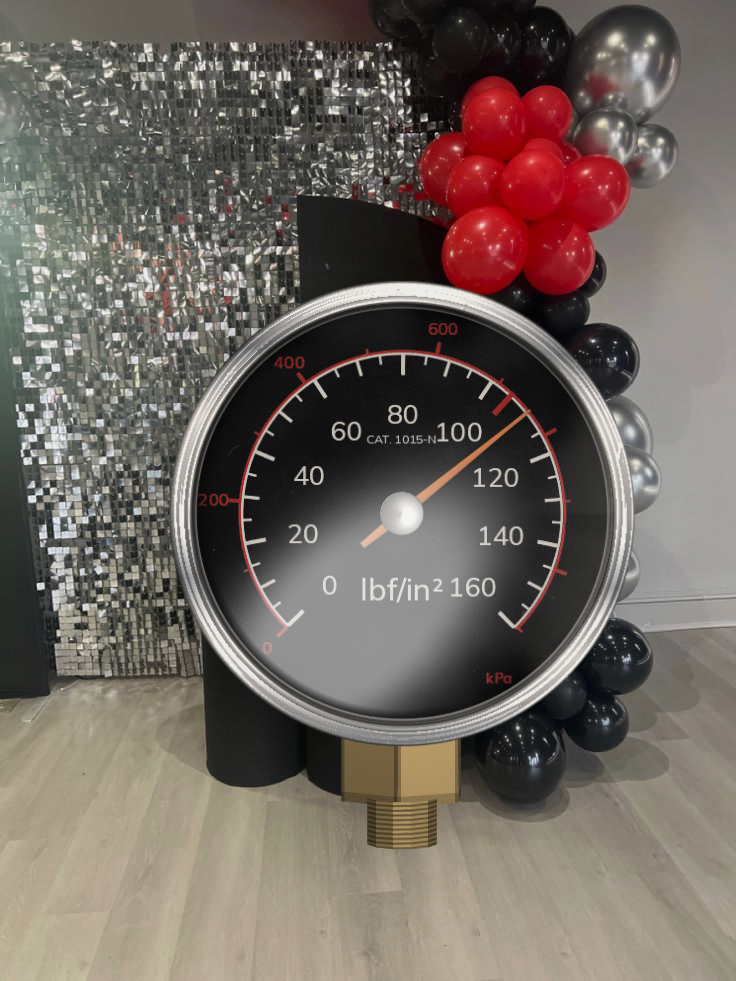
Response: 110; psi
